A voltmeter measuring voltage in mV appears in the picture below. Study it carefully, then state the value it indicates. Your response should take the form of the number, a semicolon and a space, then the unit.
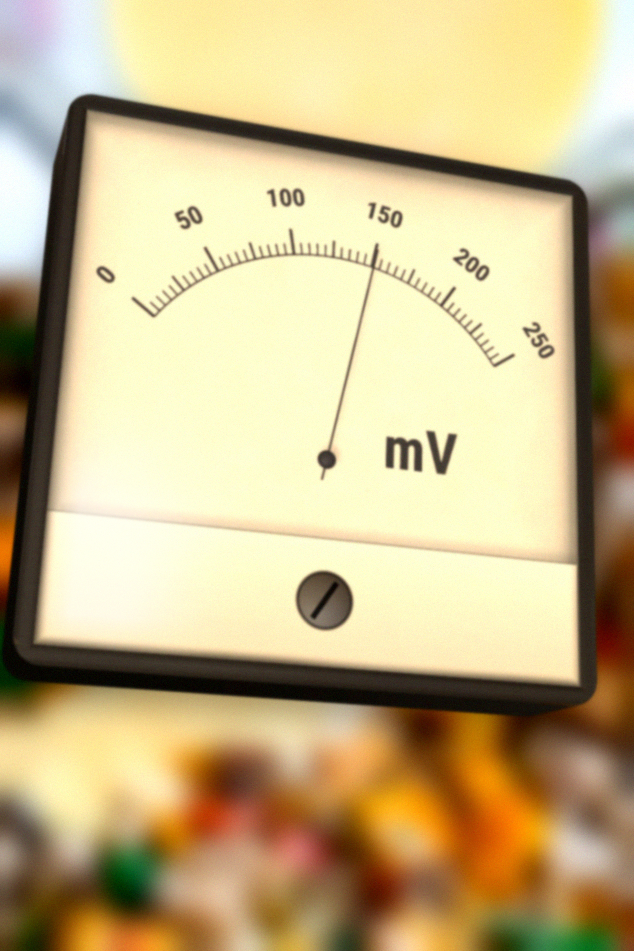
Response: 150; mV
